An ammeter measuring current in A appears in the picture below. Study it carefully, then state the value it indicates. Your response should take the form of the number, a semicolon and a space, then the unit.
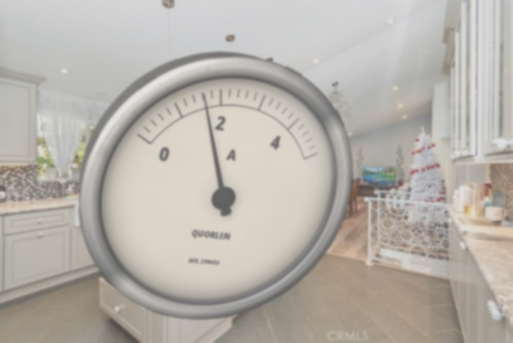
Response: 1.6; A
